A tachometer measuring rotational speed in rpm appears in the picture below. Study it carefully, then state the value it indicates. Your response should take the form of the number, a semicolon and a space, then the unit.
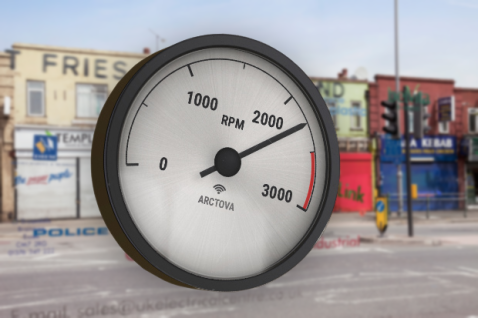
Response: 2250; rpm
